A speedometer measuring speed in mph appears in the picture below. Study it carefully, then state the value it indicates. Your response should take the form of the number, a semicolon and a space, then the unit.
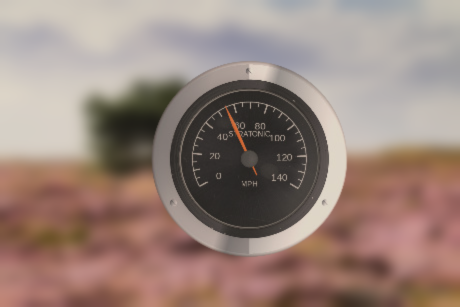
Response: 55; mph
